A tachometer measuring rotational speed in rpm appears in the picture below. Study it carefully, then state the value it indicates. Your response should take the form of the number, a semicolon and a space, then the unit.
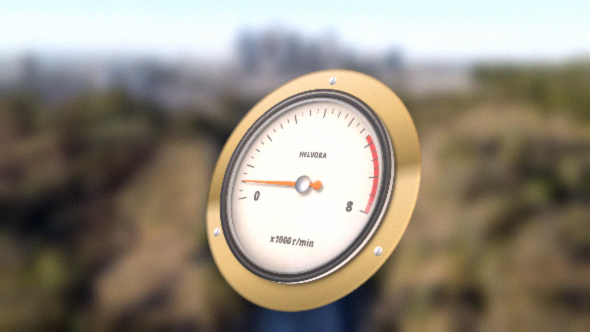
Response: 500; rpm
